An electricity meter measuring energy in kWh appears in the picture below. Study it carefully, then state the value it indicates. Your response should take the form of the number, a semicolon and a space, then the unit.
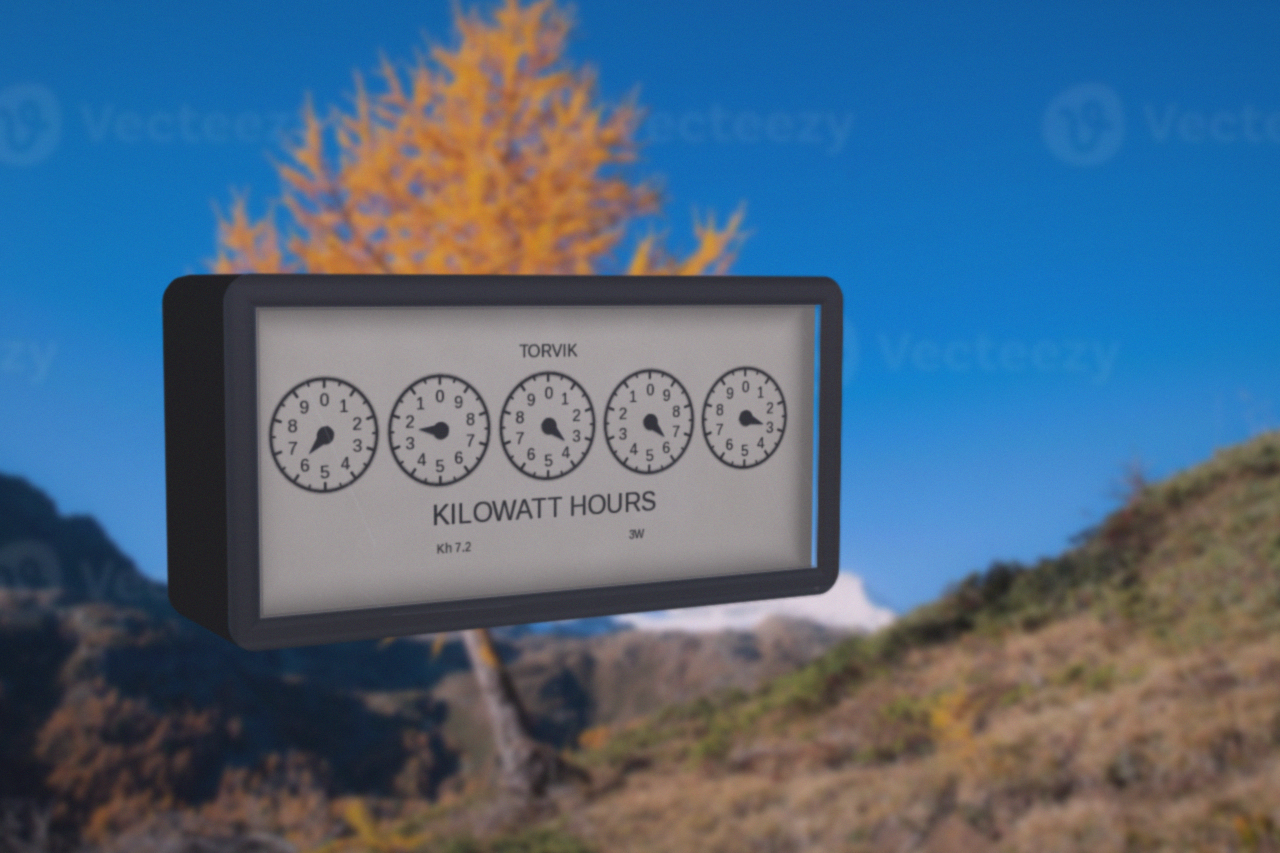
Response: 62363; kWh
